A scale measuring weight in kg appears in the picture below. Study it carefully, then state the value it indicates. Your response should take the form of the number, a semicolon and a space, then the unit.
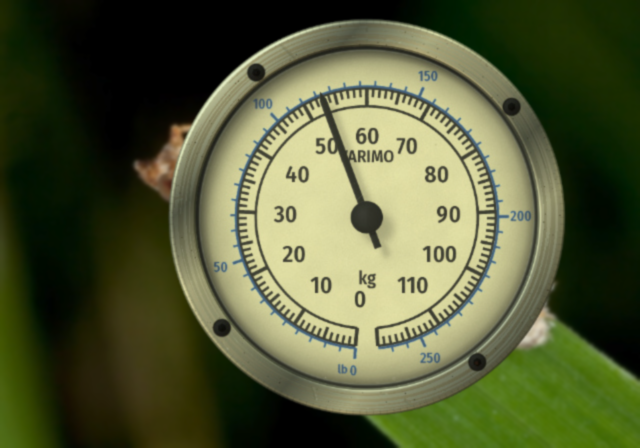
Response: 53; kg
